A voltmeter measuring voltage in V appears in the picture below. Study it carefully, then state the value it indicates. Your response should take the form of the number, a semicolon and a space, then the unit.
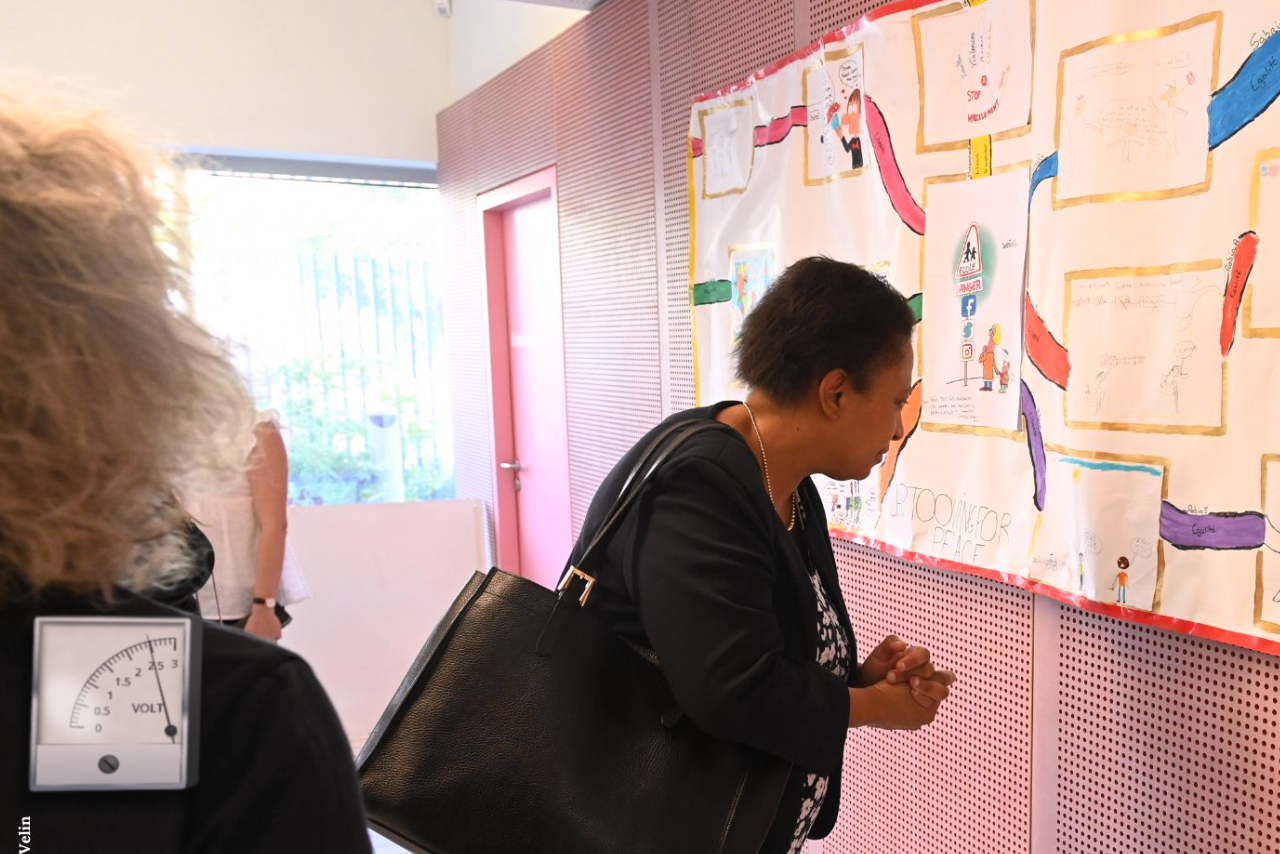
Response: 2.5; V
